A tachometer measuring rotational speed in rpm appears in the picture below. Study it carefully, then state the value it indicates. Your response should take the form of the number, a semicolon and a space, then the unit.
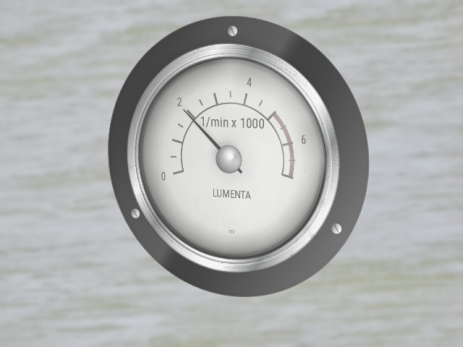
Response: 2000; rpm
